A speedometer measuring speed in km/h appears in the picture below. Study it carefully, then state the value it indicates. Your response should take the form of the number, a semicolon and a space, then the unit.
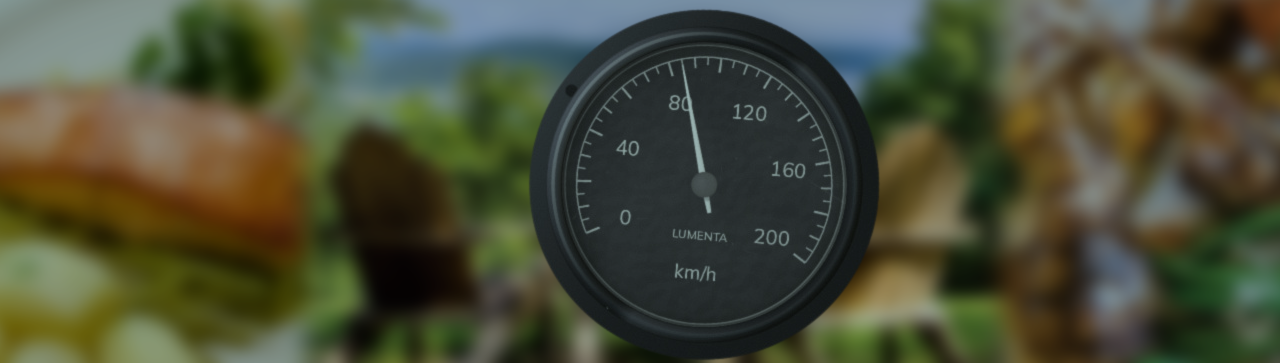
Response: 85; km/h
